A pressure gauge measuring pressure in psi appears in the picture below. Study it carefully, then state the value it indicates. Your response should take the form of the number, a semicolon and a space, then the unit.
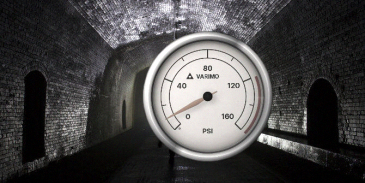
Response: 10; psi
